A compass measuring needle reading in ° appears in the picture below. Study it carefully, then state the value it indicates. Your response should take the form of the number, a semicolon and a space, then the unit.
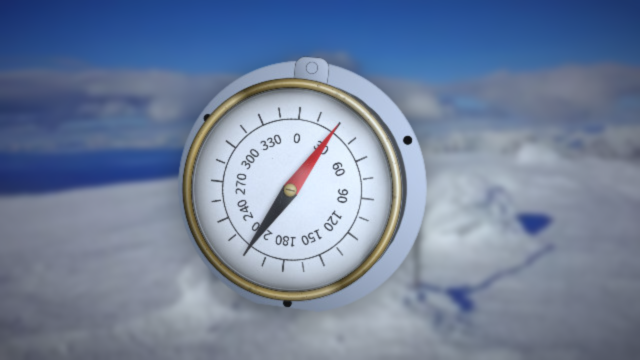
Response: 30; °
